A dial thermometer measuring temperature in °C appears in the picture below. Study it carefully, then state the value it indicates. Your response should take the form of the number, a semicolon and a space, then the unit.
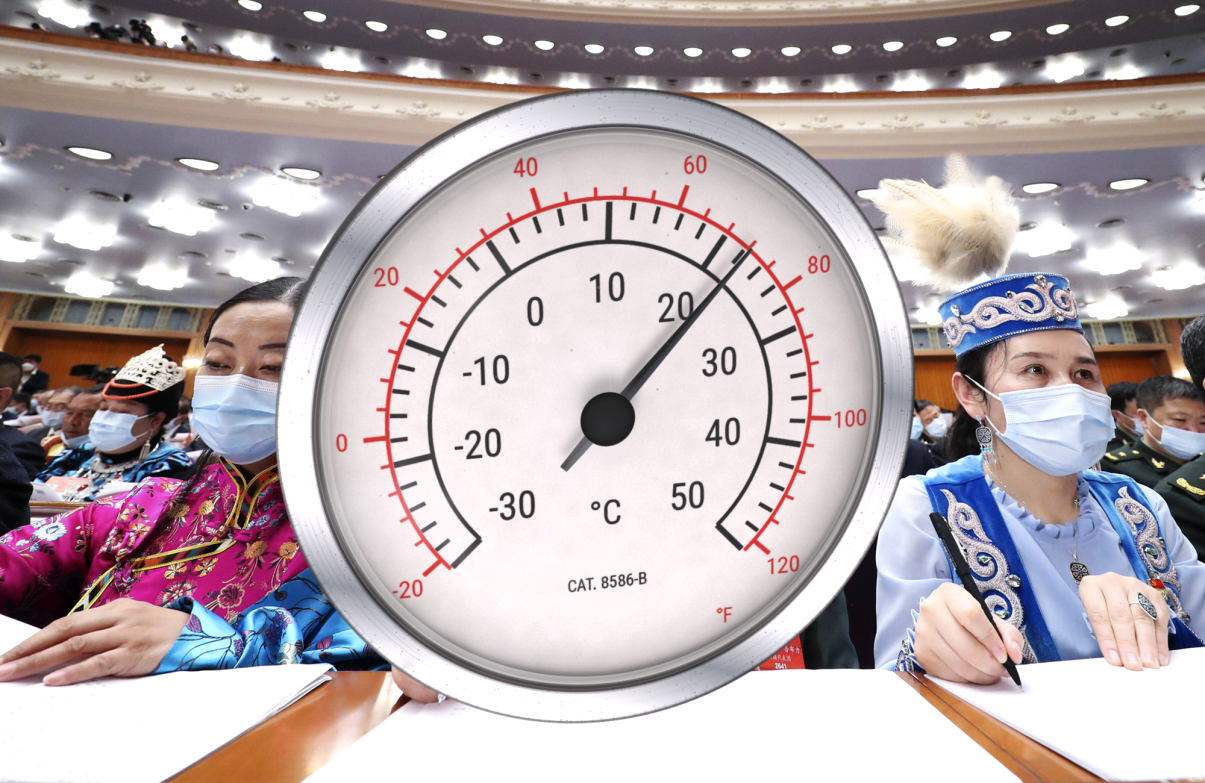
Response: 22; °C
